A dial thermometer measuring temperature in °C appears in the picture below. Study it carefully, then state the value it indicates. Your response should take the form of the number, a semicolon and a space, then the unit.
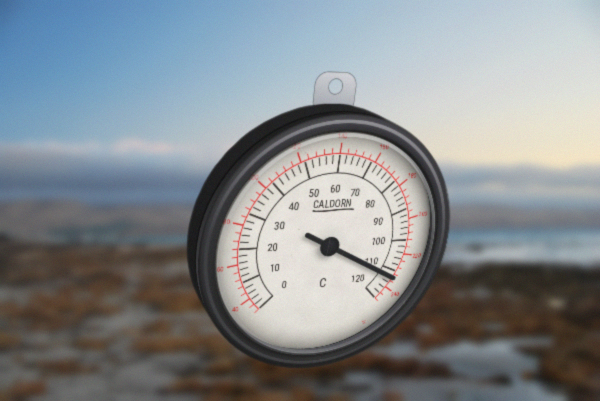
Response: 112; °C
